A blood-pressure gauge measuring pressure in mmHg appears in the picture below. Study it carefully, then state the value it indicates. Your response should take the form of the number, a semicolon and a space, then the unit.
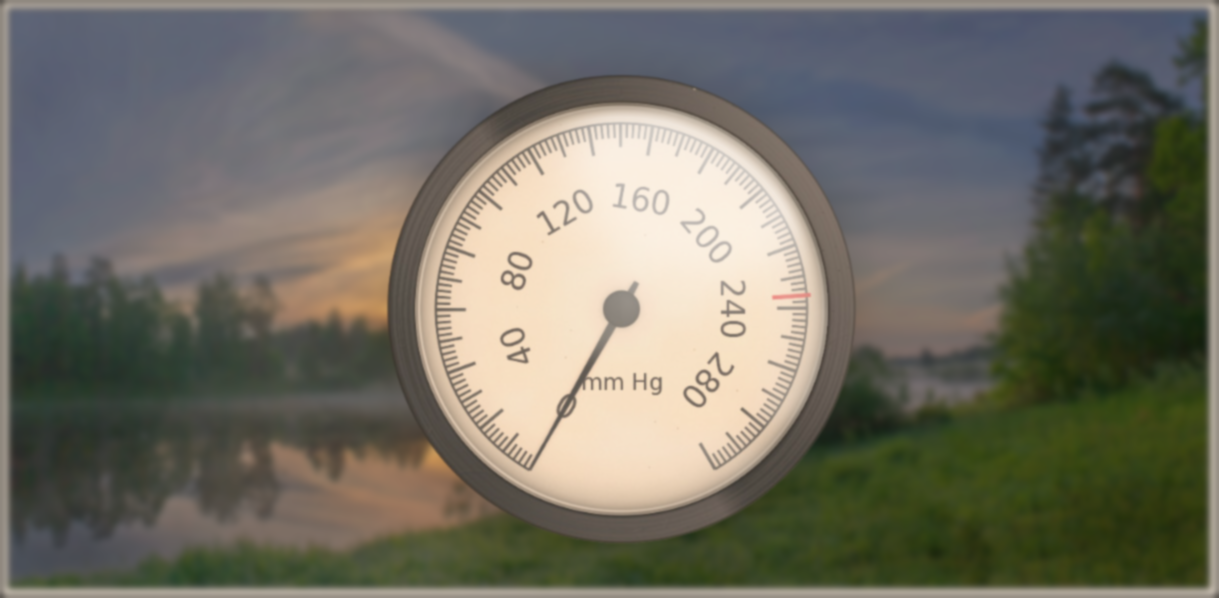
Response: 0; mmHg
